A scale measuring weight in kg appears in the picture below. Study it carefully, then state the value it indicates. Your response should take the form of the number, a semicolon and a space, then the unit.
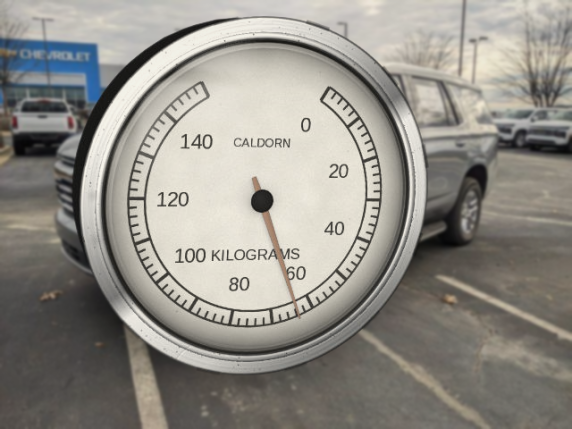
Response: 64; kg
